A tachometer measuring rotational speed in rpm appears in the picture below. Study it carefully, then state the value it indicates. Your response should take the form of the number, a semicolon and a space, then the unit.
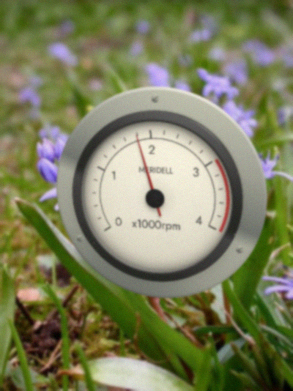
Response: 1800; rpm
